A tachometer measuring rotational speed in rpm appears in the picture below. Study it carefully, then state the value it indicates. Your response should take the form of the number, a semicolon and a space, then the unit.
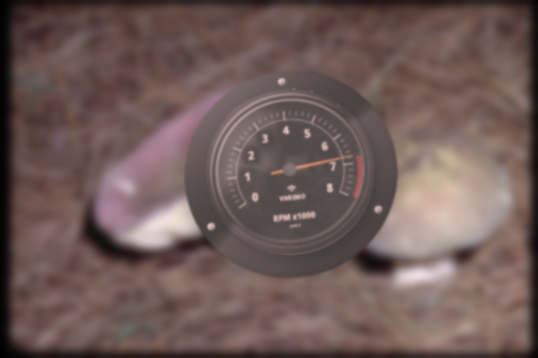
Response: 6800; rpm
